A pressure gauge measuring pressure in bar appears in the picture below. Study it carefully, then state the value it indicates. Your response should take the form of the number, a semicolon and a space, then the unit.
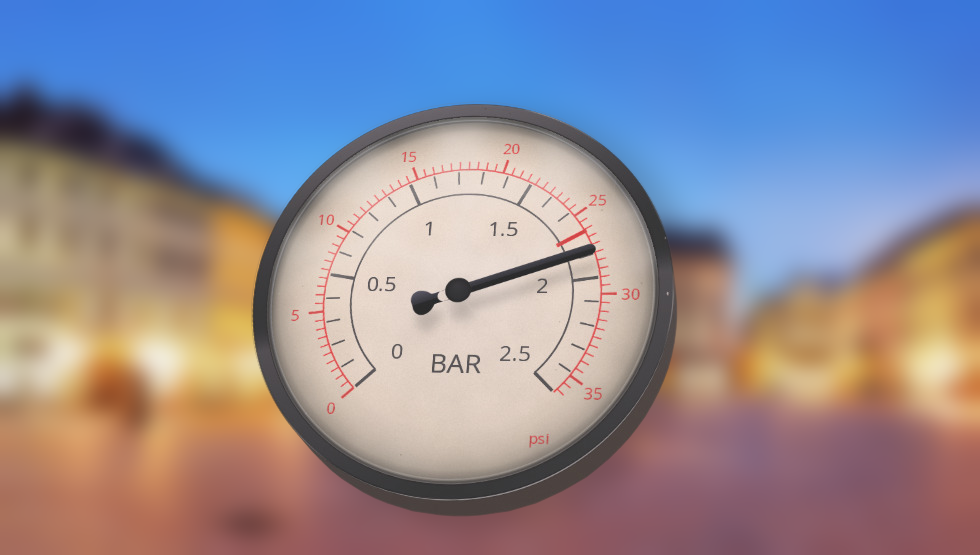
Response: 1.9; bar
